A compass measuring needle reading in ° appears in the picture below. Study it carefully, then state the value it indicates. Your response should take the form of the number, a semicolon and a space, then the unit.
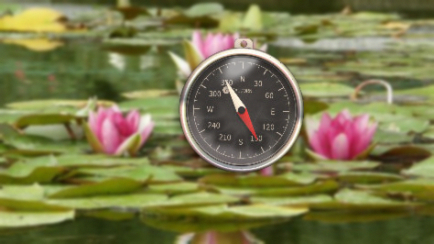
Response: 150; °
